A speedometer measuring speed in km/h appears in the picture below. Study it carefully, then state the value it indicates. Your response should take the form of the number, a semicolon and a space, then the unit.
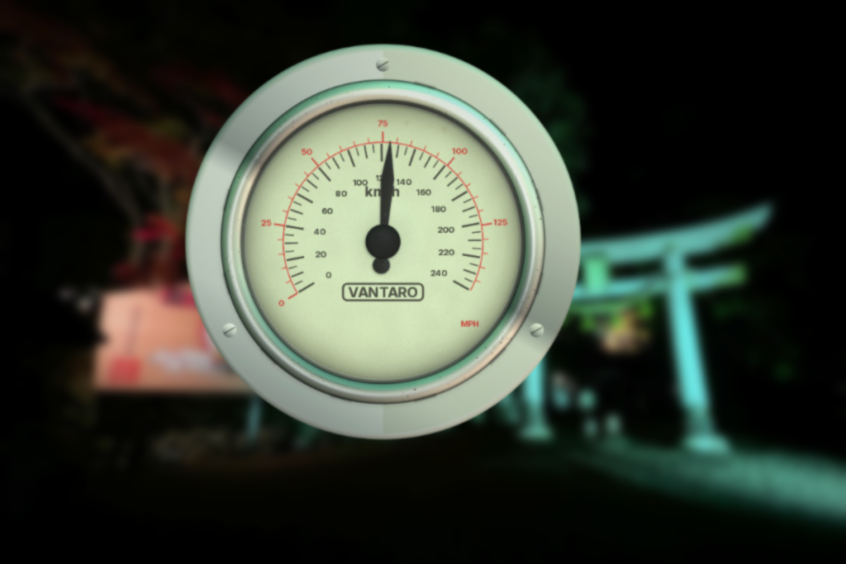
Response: 125; km/h
